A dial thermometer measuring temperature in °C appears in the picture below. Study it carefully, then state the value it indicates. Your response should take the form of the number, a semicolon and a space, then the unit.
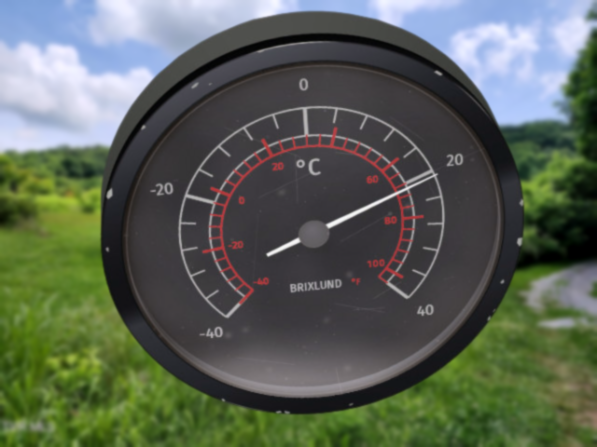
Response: 20; °C
